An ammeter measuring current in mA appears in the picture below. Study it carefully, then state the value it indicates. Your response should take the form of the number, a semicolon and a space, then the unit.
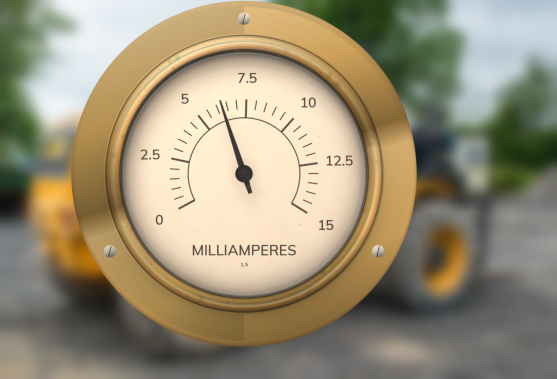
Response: 6.25; mA
